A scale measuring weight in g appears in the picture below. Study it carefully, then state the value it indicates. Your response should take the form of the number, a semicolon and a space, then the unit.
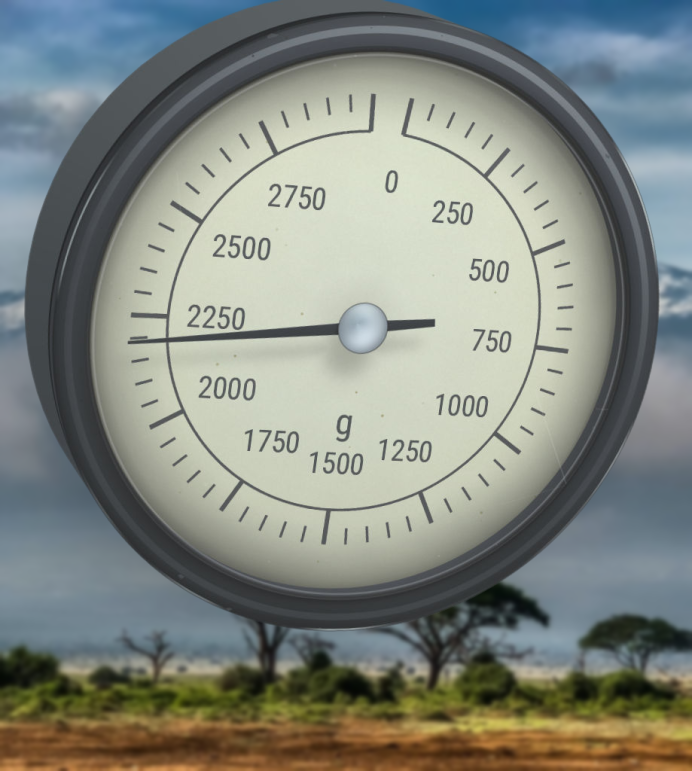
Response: 2200; g
